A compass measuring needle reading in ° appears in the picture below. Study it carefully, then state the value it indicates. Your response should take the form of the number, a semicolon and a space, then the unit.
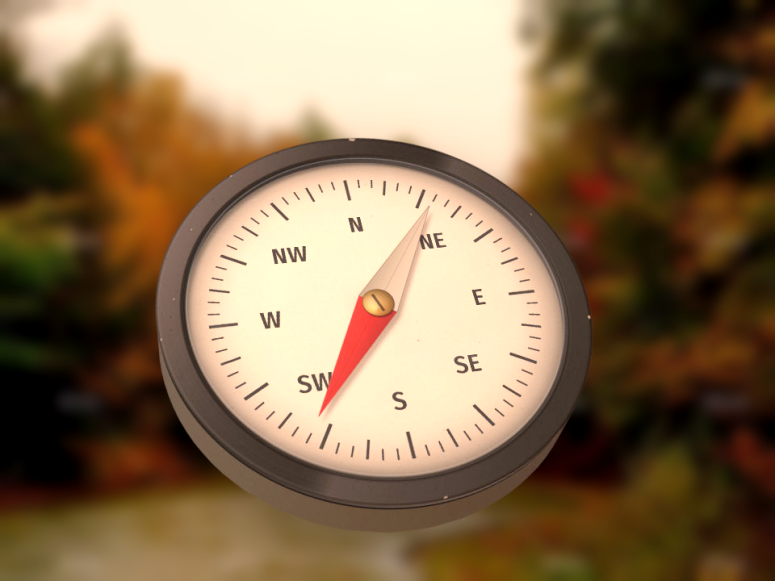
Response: 215; °
